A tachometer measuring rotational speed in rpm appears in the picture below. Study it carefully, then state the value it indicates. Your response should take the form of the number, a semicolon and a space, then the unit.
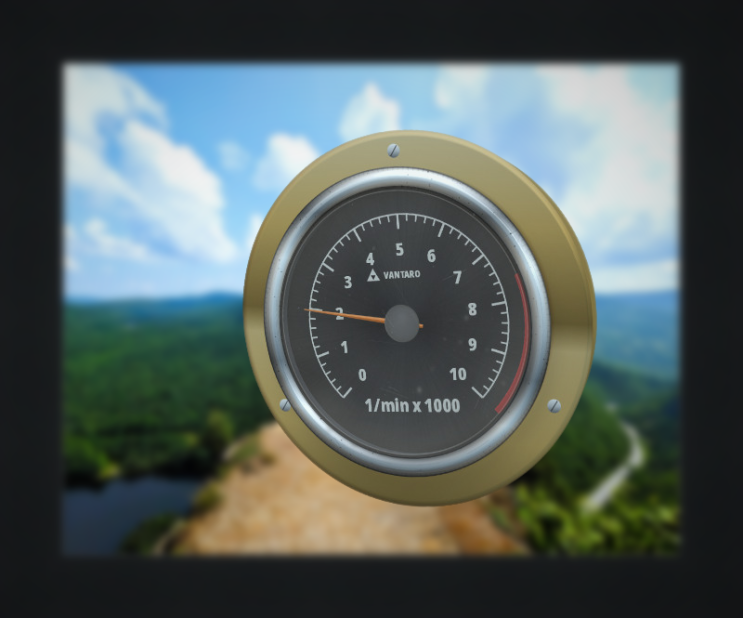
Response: 2000; rpm
